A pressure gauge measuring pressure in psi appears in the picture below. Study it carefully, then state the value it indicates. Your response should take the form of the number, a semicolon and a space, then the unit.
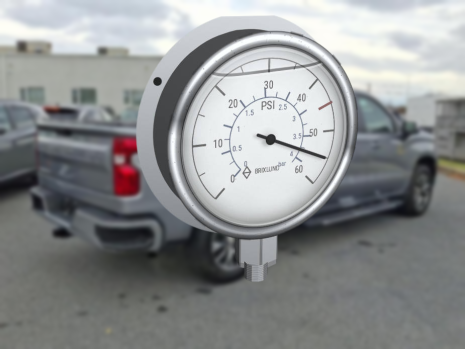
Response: 55; psi
